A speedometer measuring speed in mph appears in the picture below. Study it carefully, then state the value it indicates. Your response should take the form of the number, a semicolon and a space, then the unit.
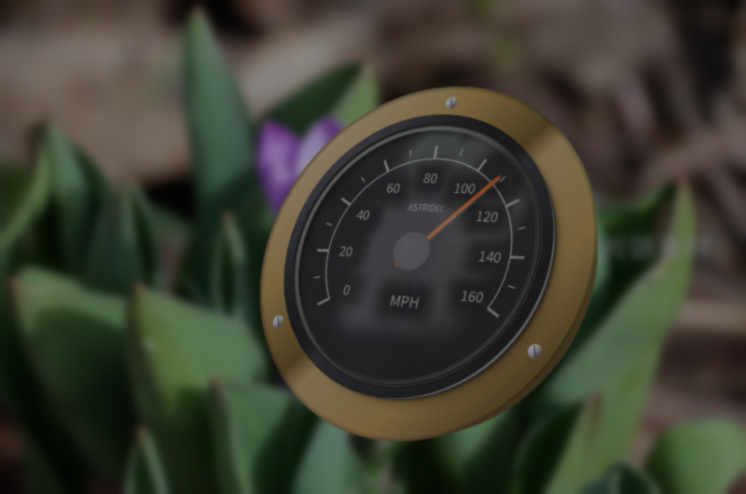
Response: 110; mph
